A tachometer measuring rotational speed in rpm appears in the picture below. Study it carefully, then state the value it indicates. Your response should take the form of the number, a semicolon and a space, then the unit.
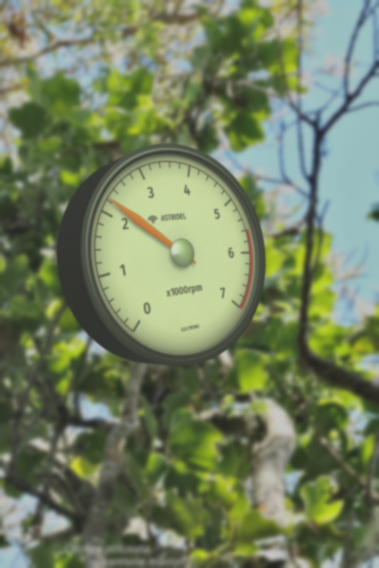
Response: 2200; rpm
